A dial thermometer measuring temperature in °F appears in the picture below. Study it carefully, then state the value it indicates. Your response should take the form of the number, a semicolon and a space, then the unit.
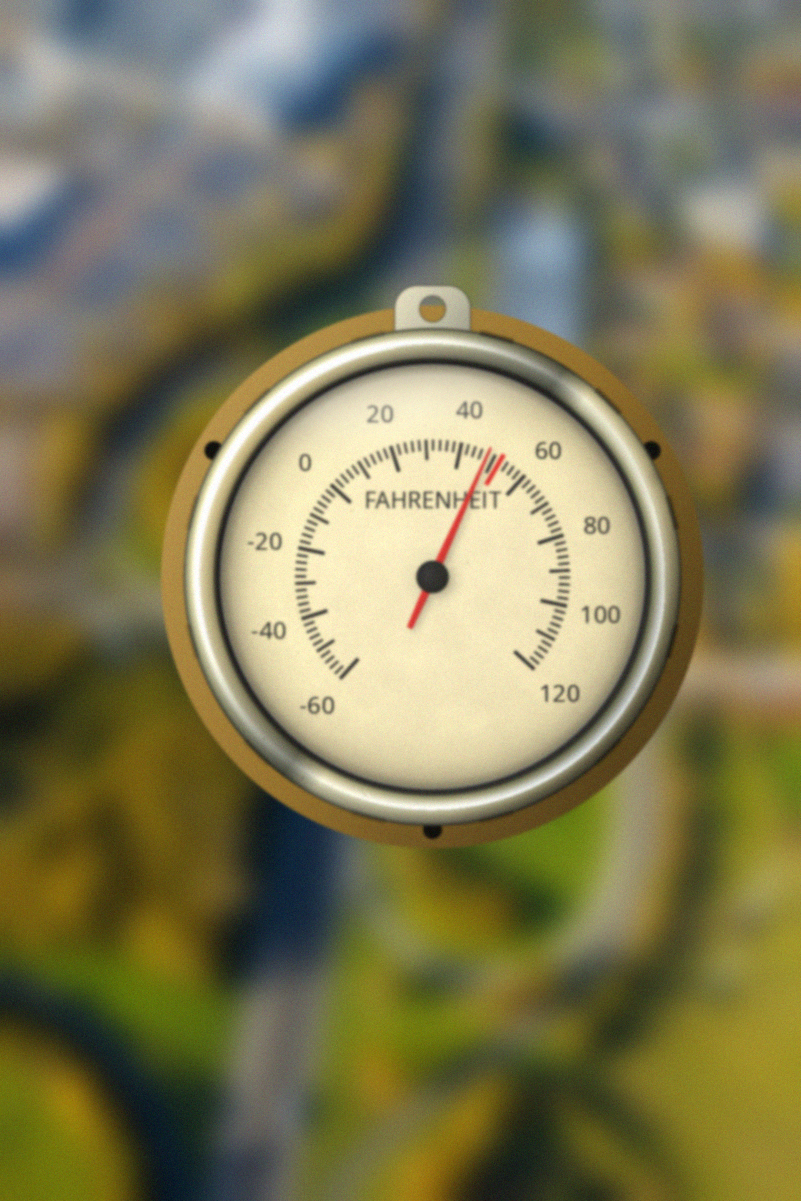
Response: 48; °F
